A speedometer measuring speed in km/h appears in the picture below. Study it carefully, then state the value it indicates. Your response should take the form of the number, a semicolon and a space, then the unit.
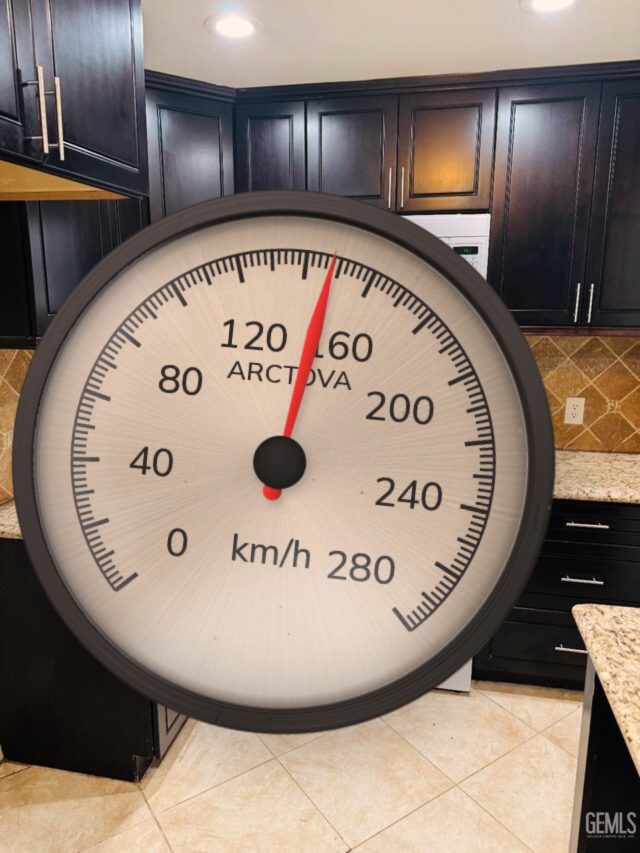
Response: 148; km/h
